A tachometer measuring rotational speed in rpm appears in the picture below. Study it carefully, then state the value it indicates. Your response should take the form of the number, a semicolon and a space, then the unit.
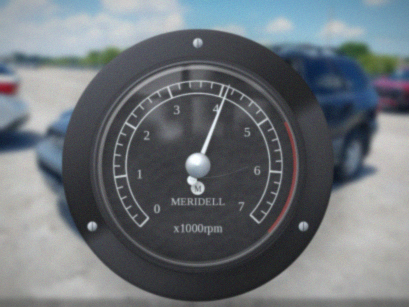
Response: 4100; rpm
